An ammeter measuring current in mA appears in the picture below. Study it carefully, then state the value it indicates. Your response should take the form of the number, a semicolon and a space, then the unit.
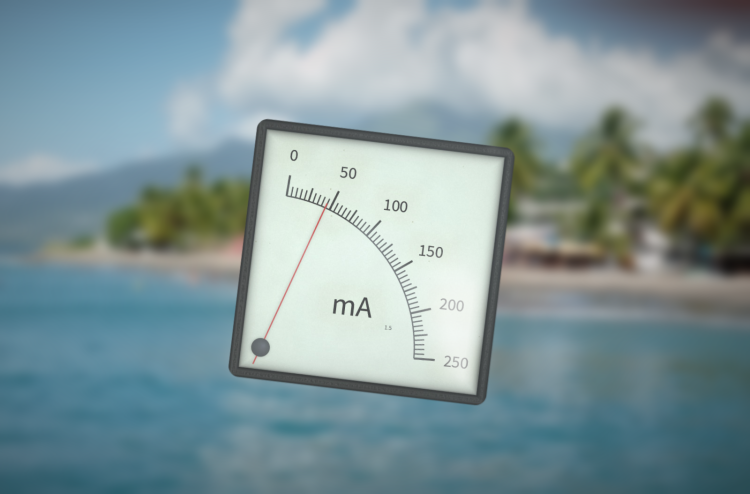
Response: 45; mA
